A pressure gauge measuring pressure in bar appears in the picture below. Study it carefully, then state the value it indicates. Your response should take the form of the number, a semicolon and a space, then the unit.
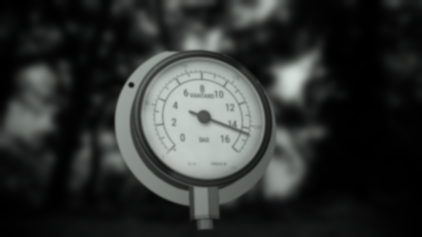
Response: 14.5; bar
